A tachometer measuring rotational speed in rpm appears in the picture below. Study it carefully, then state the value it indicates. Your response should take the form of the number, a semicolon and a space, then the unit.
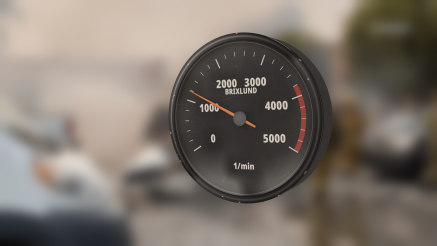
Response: 1200; rpm
